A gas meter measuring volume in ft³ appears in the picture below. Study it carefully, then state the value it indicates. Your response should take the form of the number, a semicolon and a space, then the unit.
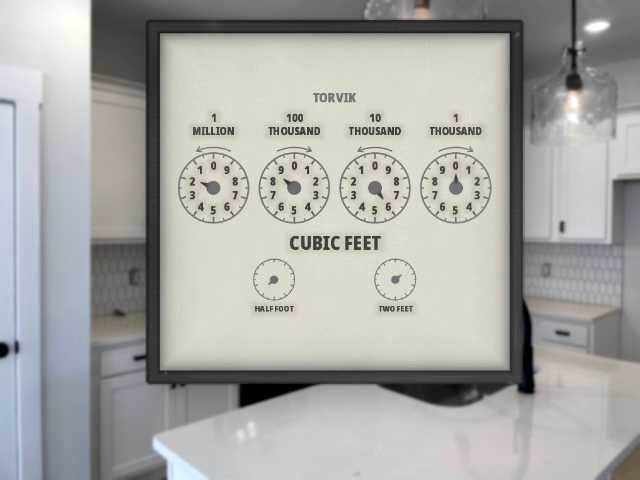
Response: 186000; ft³
